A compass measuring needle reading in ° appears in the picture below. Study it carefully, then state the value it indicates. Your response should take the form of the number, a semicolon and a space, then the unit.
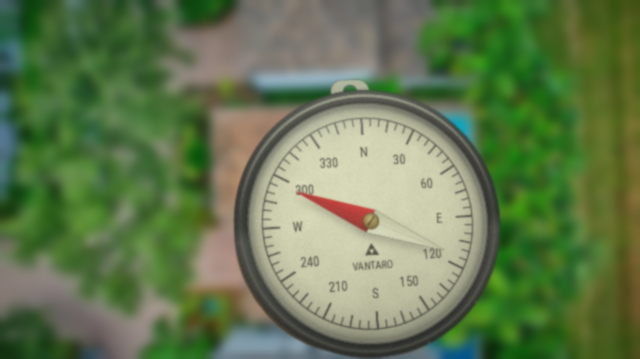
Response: 295; °
